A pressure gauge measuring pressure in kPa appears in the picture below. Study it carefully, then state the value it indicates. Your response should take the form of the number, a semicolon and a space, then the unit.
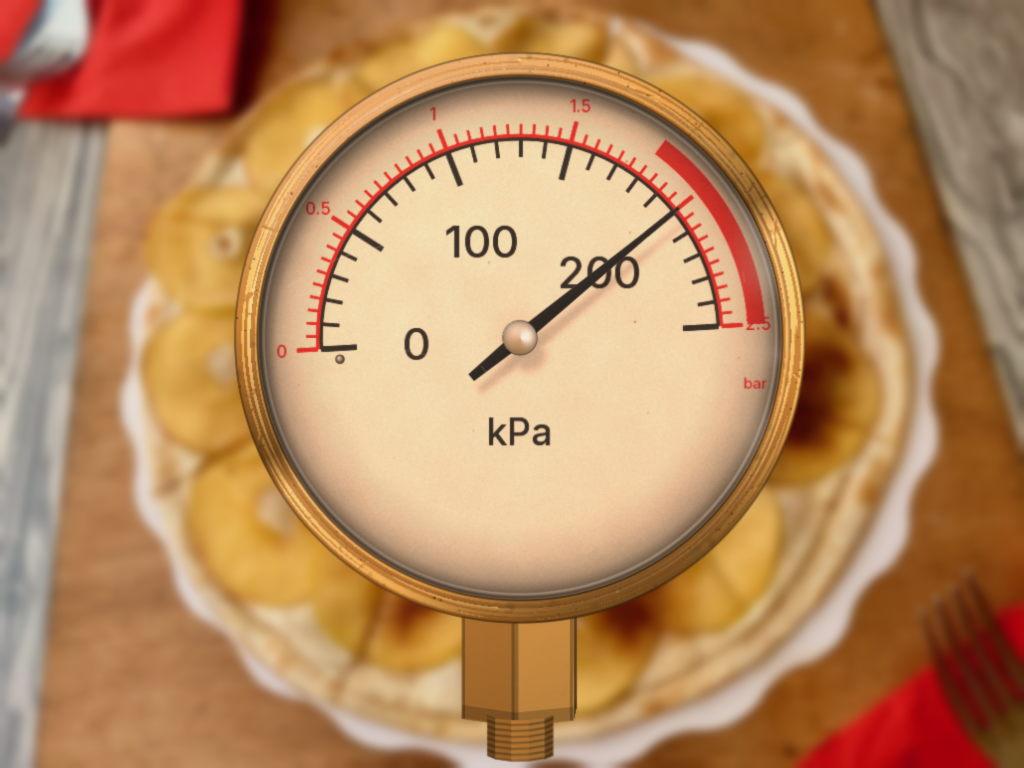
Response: 200; kPa
